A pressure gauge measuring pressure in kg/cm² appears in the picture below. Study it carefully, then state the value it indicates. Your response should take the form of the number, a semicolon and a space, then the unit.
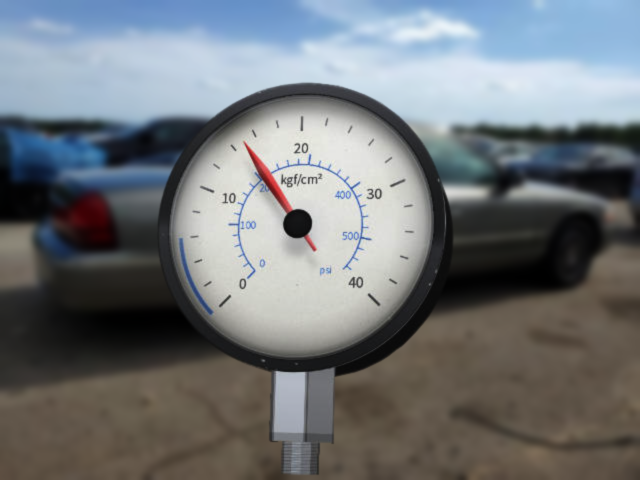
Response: 15; kg/cm²
